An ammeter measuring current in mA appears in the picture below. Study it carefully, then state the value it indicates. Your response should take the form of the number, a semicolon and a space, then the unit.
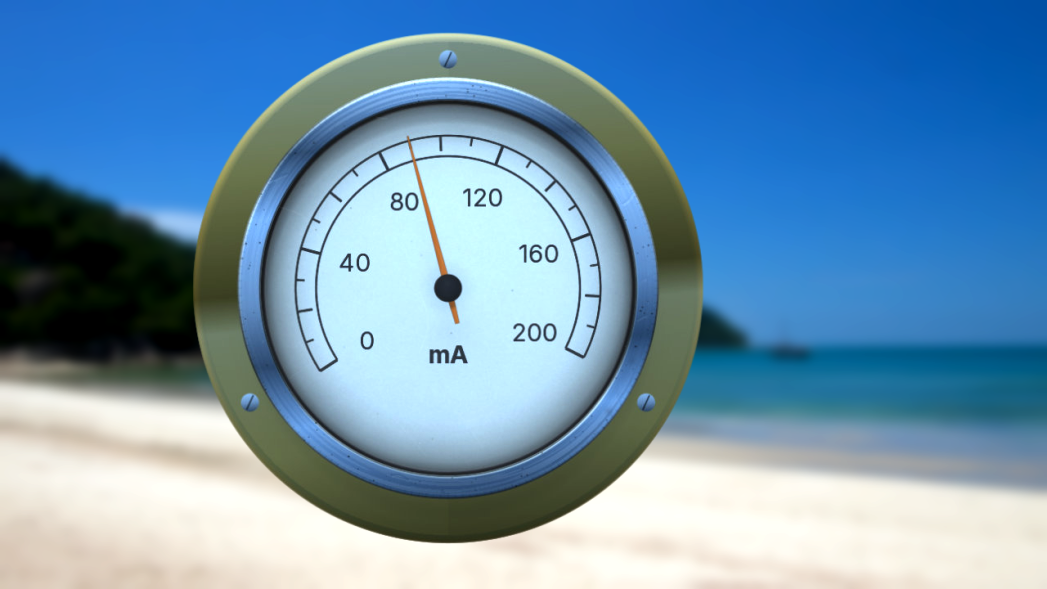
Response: 90; mA
